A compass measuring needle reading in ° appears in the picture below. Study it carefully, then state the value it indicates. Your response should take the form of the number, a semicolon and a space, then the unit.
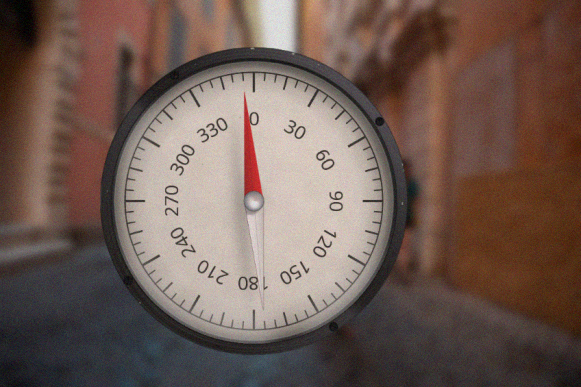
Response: 355; °
